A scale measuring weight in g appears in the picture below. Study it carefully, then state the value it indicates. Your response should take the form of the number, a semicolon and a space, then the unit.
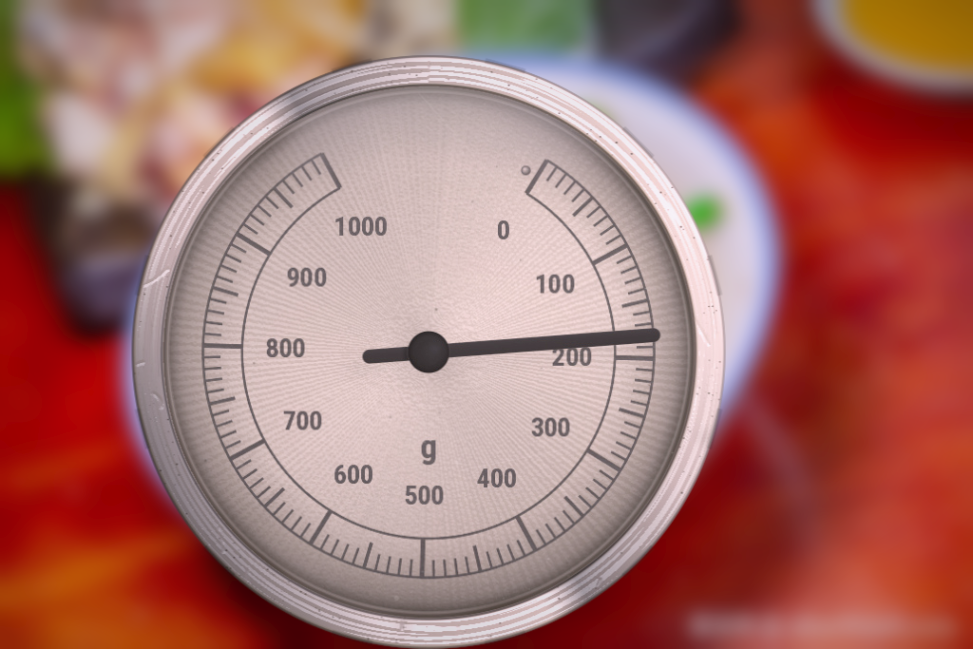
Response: 180; g
